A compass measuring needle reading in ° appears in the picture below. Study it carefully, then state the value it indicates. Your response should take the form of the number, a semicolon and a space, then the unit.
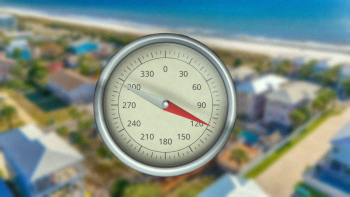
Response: 115; °
